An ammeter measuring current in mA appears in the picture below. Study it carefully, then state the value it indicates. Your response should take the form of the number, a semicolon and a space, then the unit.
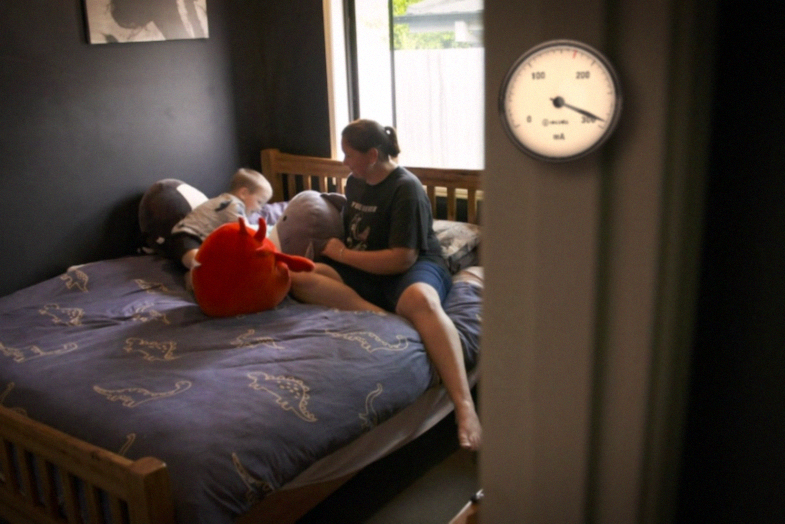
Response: 290; mA
